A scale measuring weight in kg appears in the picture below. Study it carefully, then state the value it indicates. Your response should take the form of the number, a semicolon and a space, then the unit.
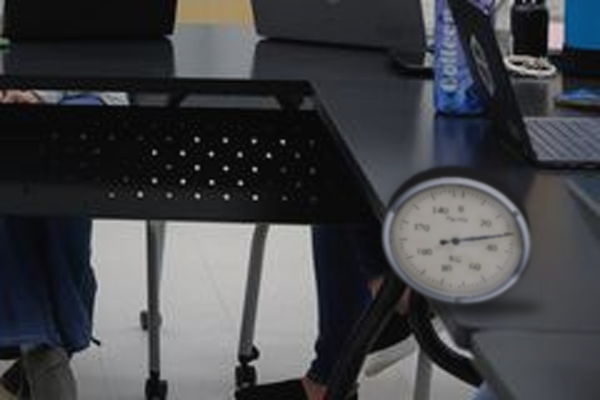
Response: 30; kg
